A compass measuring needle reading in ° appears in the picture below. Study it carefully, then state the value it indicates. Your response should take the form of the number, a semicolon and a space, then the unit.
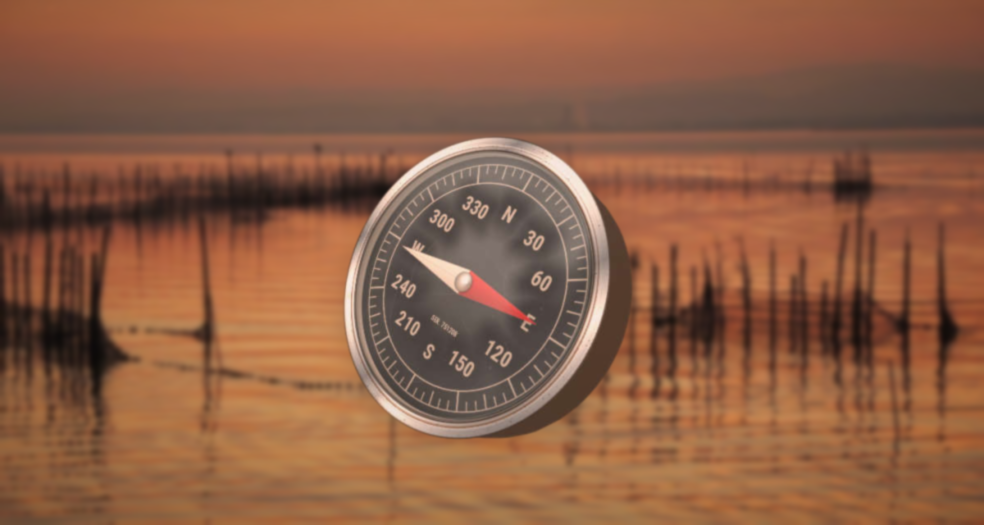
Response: 87.5; °
